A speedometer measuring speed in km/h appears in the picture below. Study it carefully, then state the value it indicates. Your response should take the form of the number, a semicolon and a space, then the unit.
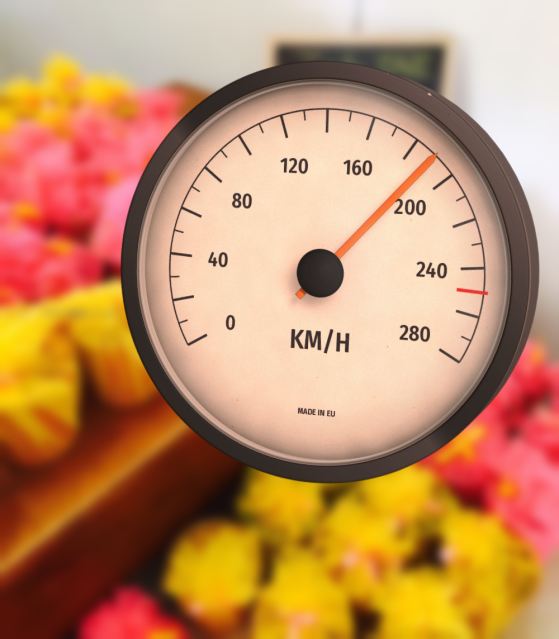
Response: 190; km/h
